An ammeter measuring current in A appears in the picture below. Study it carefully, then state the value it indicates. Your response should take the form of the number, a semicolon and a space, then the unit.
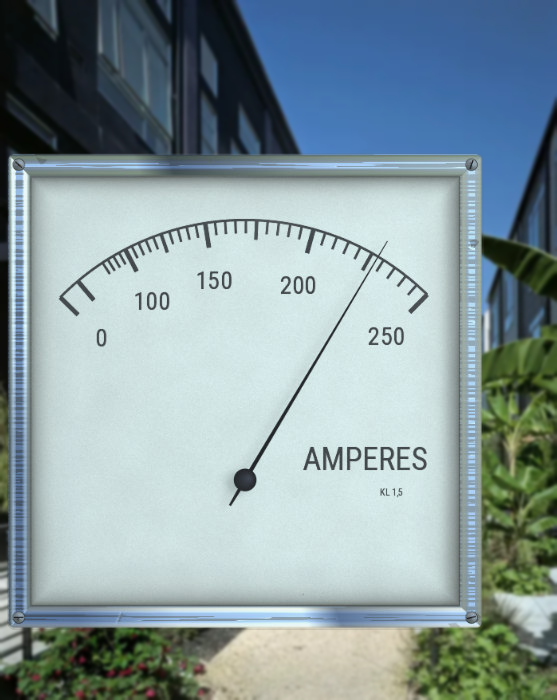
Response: 227.5; A
